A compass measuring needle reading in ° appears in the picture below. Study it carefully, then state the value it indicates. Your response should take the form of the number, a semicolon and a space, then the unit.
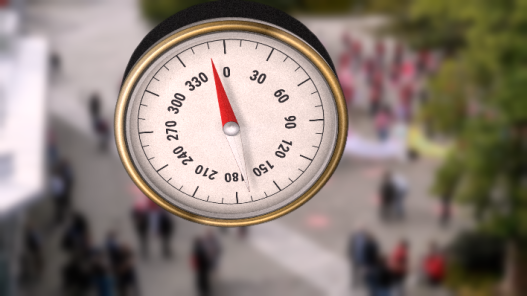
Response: 350; °
